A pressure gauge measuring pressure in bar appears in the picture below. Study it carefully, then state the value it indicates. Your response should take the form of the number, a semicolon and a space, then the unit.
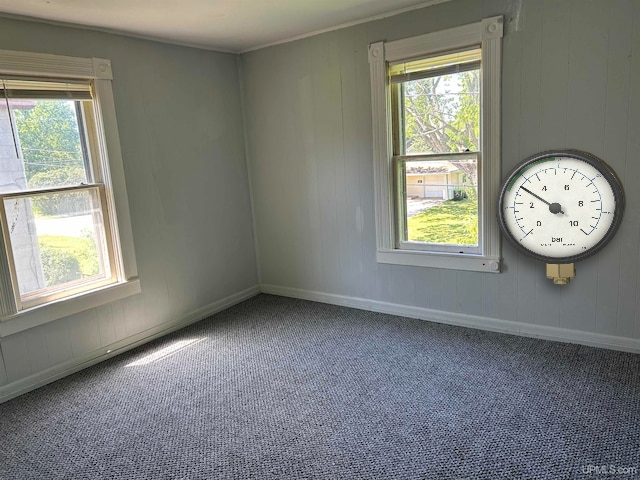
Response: 3; bar
